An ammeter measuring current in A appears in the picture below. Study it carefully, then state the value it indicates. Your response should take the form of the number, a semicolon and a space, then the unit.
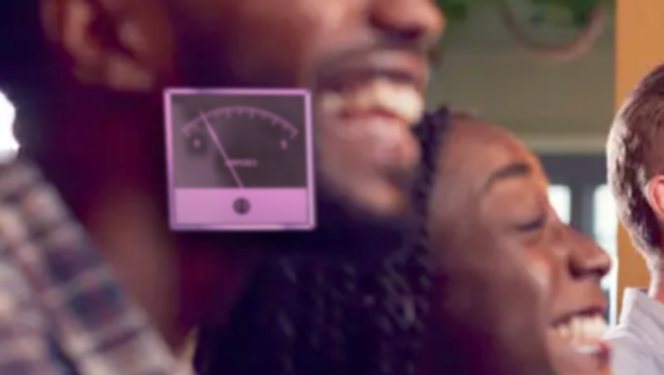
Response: 1; A
